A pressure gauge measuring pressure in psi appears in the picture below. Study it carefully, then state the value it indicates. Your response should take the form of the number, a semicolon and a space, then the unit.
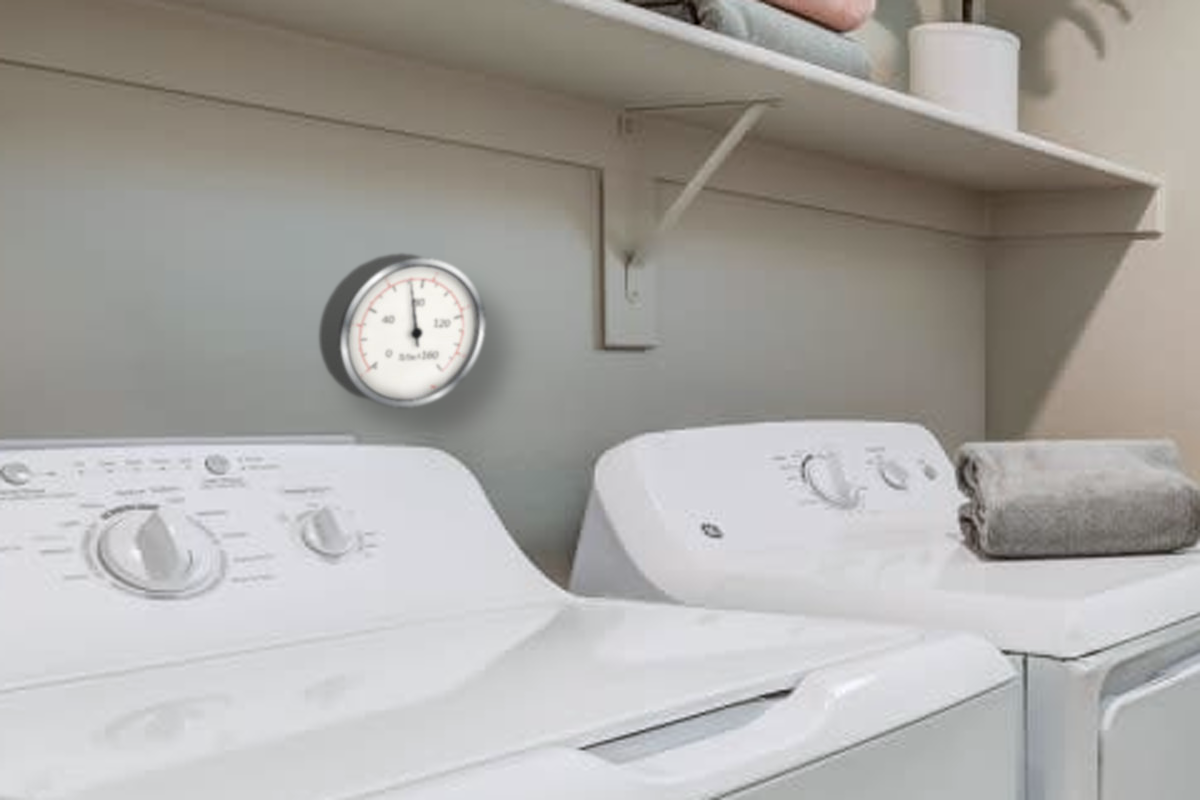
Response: 70; psi
